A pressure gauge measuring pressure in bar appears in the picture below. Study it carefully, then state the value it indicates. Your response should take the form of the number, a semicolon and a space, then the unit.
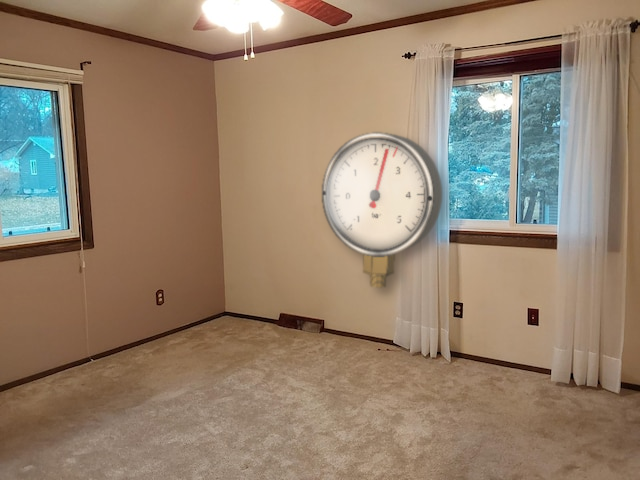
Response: 2.4; bar
